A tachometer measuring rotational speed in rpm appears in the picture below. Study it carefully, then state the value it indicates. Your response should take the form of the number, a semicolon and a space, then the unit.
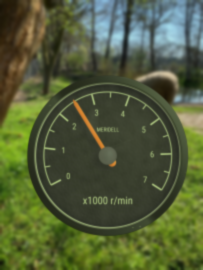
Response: 2500; rpm
